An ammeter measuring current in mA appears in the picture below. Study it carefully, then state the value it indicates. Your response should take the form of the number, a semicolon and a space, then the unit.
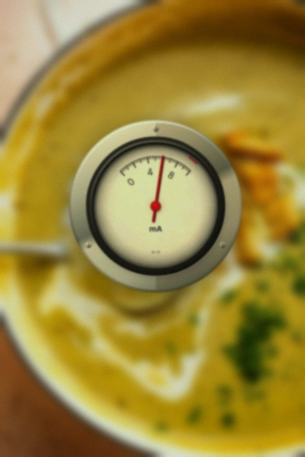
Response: 6; mA
